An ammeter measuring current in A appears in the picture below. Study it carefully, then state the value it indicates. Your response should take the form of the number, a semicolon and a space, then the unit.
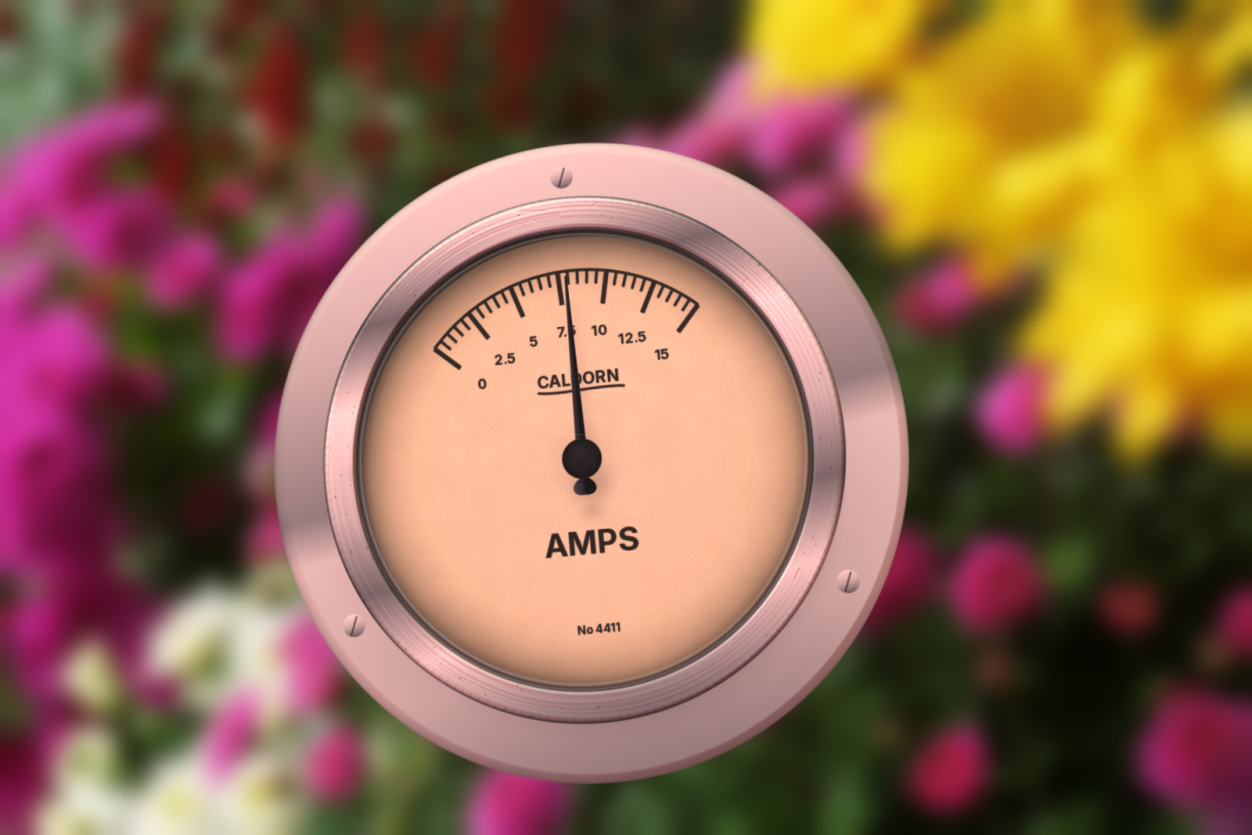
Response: 8; A
